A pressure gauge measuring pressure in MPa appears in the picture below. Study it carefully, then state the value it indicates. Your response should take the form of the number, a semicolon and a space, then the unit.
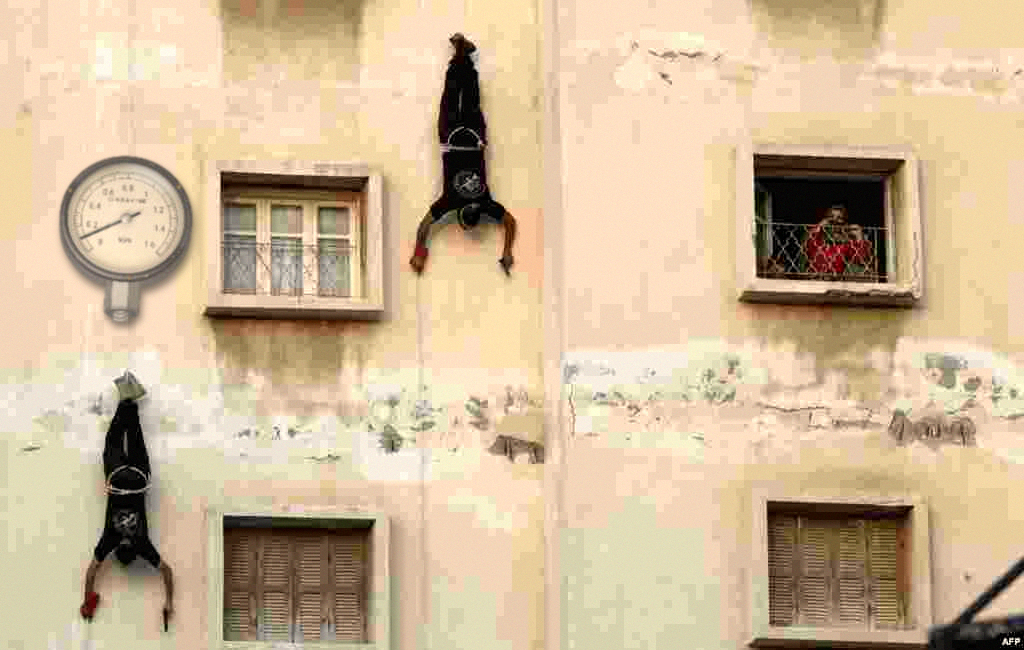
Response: 0.1; MPa
